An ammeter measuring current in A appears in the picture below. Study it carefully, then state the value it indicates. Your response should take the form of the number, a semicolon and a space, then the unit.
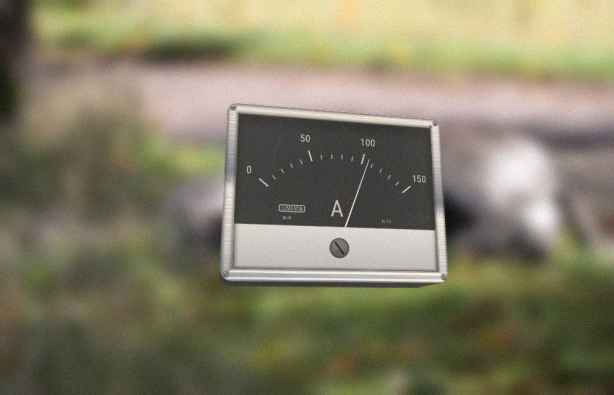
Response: 105; A
